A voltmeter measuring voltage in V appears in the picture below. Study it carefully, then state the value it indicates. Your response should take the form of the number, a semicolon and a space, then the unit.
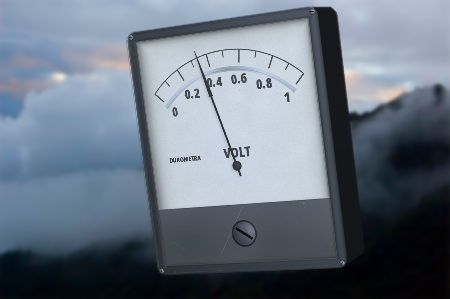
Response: 0.35; V
